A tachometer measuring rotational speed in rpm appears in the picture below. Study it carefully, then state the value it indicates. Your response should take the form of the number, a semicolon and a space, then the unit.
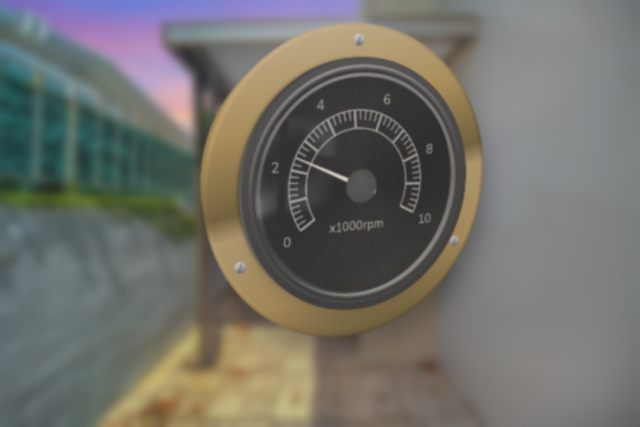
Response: 2400; rpm
